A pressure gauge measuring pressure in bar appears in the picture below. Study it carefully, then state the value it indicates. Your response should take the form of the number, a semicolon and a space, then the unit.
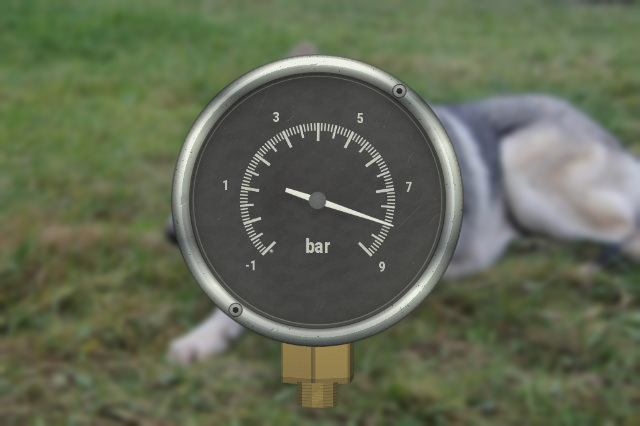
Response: 8; bar
